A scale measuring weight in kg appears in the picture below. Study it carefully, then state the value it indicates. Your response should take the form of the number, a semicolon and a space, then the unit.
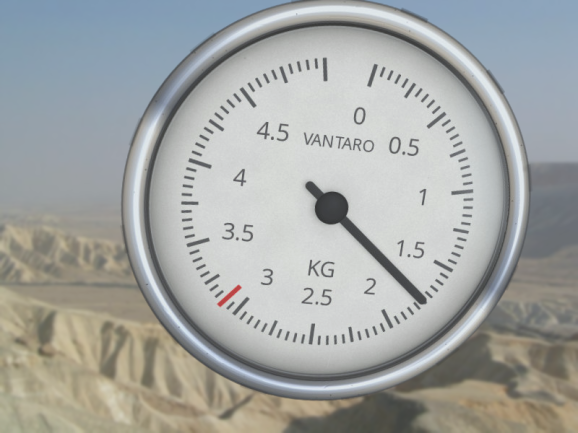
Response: 1.75; kg
